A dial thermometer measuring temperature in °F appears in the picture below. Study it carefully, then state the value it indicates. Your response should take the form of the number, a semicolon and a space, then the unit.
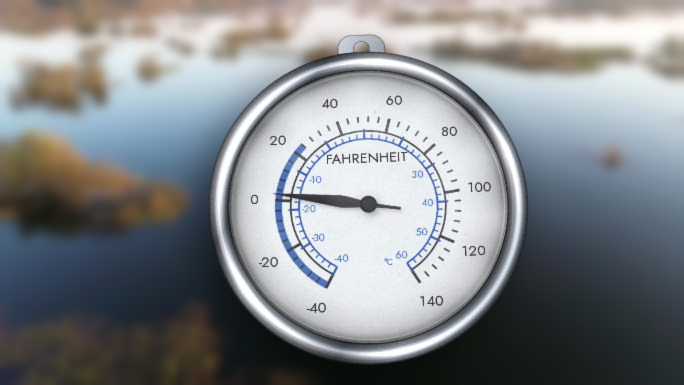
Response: 2; °F
